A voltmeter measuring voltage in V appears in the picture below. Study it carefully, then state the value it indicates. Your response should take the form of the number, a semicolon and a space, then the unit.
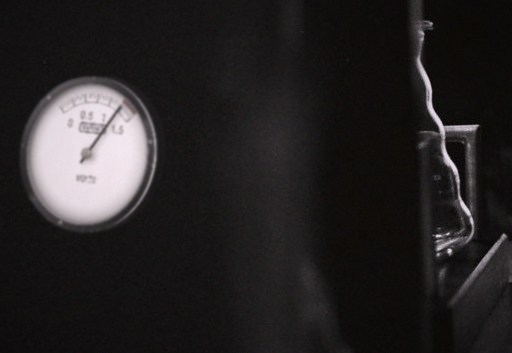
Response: 1.25; V
